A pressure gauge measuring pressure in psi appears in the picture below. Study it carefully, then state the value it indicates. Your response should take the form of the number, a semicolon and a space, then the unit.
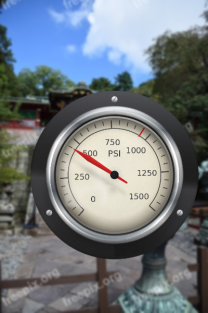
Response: 450; psi
